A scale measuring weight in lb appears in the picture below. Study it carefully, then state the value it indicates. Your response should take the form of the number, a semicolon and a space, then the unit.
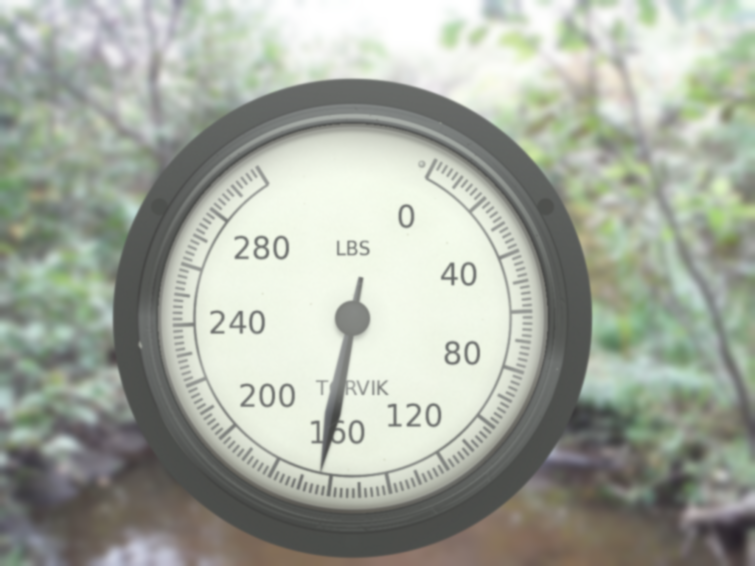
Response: 164; lb
